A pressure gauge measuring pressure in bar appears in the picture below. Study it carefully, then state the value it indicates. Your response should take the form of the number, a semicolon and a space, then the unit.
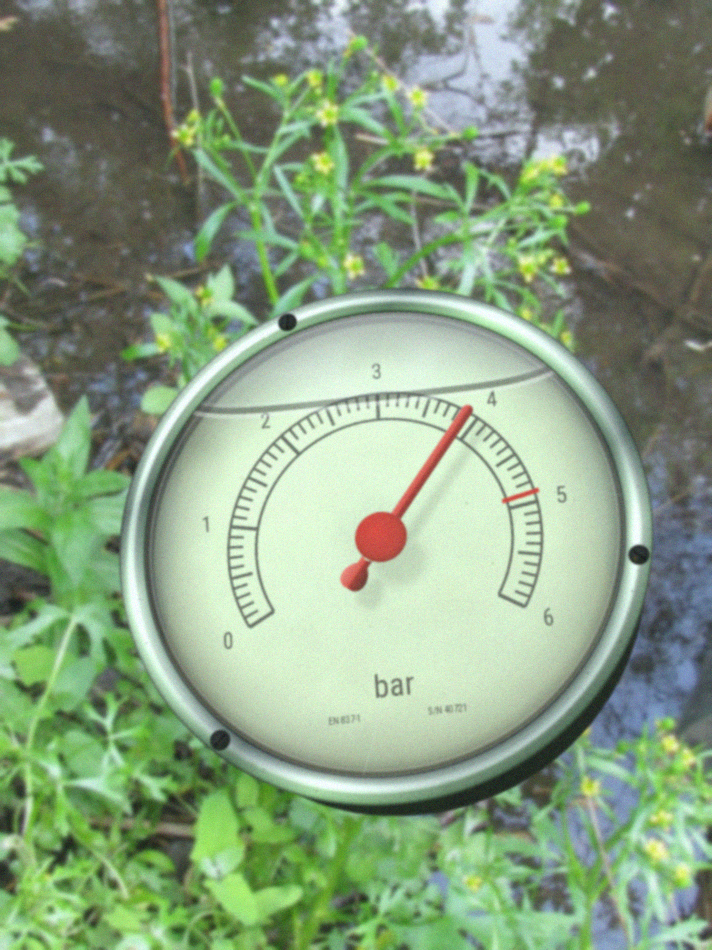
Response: 3.9; bar
